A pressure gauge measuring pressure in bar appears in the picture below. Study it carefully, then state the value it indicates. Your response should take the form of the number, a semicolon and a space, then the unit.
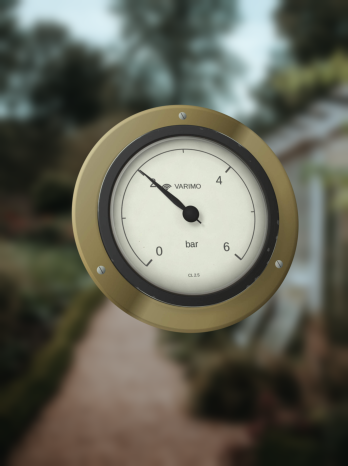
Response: 2; bar
